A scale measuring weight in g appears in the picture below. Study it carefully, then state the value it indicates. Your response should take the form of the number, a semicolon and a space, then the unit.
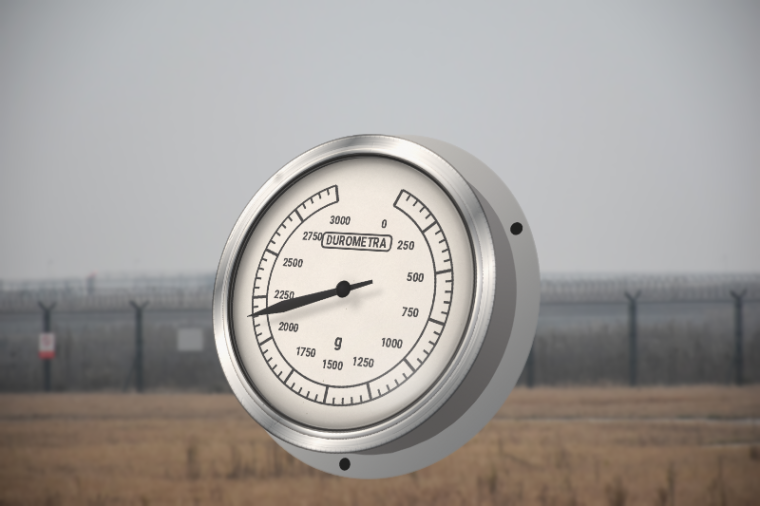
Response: 2150; g
